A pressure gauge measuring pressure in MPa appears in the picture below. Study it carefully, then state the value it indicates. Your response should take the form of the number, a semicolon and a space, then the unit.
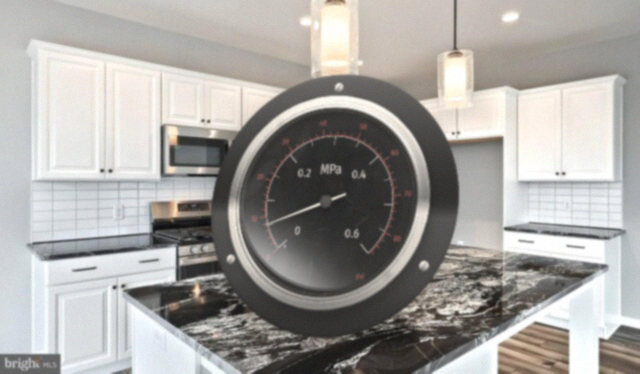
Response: 0.05; MPa
